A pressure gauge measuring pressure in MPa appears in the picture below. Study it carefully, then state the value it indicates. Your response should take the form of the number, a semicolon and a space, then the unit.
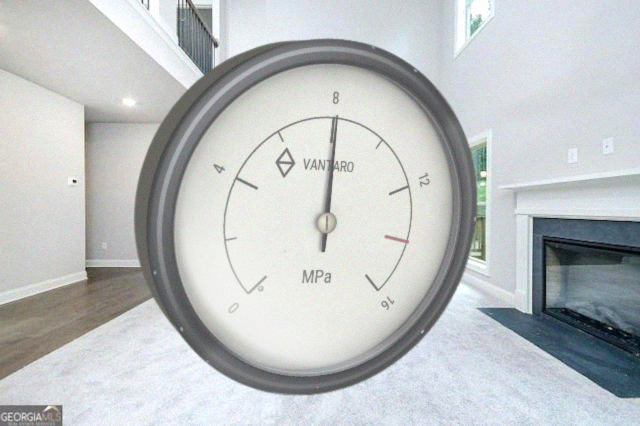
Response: 8; MPa
